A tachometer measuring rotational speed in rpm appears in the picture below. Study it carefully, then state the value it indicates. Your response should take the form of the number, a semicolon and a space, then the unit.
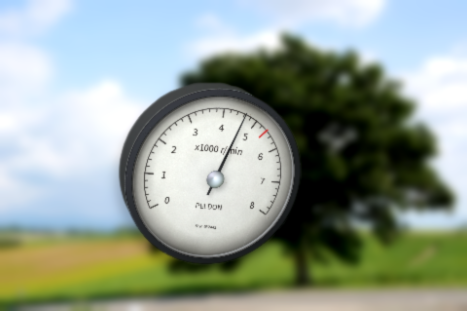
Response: 4600; rpm
